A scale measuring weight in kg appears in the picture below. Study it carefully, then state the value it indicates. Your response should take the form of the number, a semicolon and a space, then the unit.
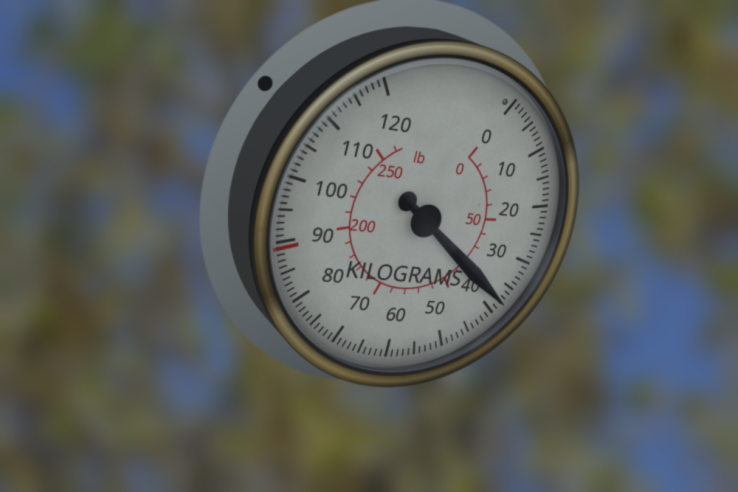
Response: 38; kg
